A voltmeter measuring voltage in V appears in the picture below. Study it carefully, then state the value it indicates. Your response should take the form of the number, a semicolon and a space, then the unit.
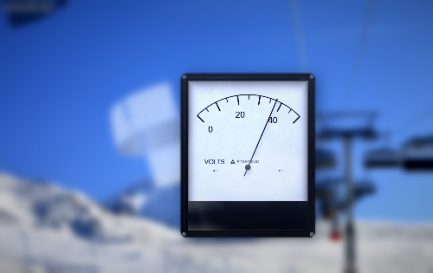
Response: 37.5; V
